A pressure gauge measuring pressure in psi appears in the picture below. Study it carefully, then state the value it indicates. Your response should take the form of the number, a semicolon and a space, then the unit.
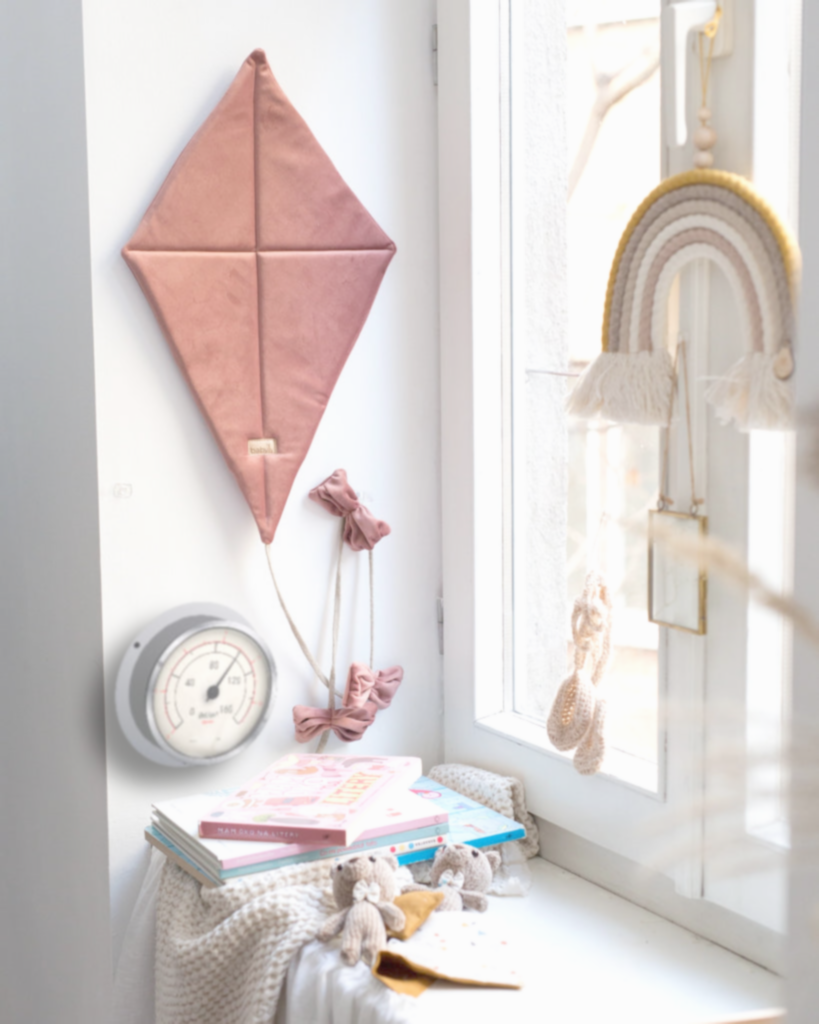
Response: 100; psi
